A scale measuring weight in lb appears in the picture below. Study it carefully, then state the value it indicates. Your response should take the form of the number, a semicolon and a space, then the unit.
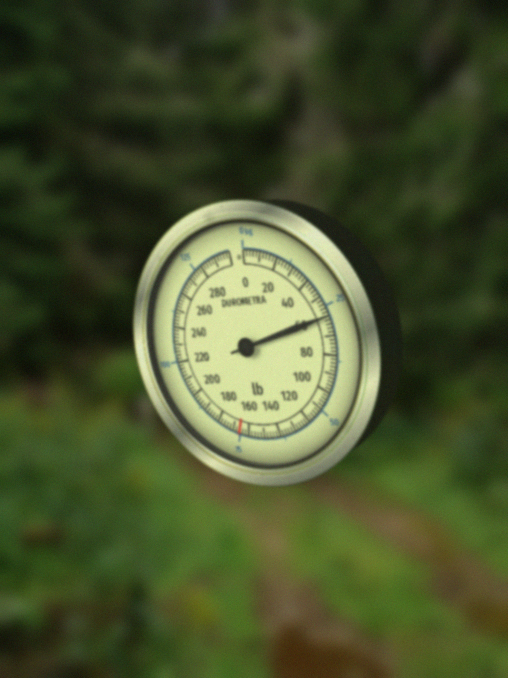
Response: 60; lb
